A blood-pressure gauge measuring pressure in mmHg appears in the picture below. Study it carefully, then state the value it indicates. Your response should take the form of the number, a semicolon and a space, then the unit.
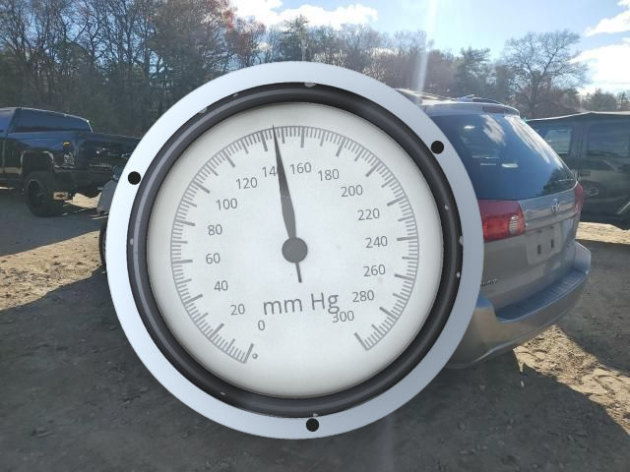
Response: 146; mmHg
